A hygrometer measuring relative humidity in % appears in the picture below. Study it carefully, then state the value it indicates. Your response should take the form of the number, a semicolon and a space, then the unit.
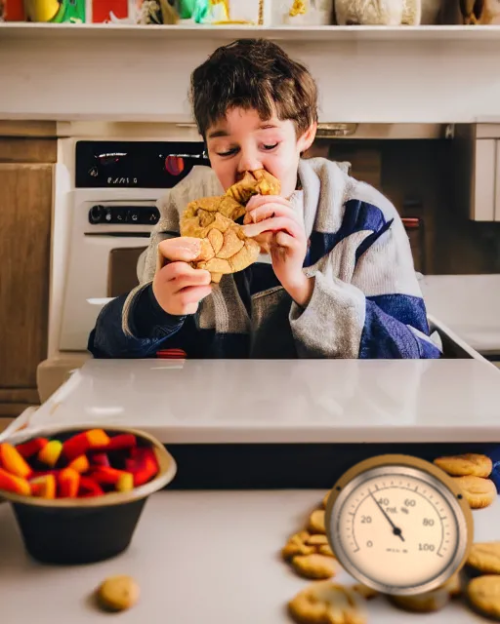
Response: 36; %
